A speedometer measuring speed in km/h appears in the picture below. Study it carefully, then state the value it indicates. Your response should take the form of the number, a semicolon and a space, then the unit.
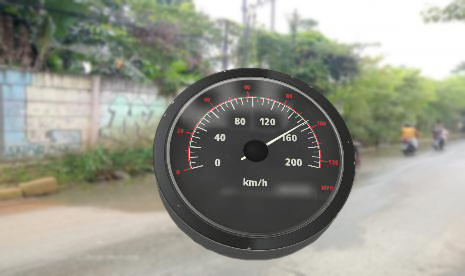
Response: 155; km/h
